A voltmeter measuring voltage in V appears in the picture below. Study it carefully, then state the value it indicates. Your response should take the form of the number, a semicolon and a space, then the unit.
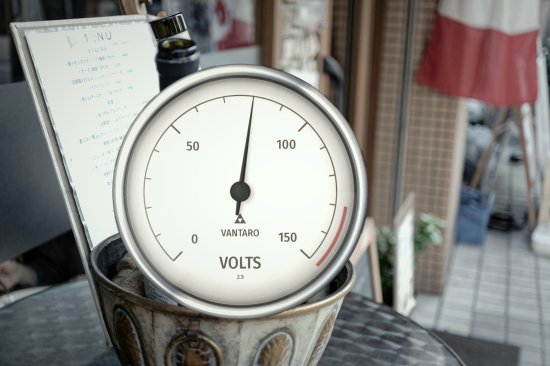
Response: 80; V
